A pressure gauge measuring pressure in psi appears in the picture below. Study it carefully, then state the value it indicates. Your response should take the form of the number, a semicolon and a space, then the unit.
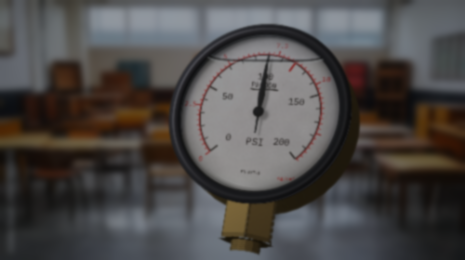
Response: 100; psi
